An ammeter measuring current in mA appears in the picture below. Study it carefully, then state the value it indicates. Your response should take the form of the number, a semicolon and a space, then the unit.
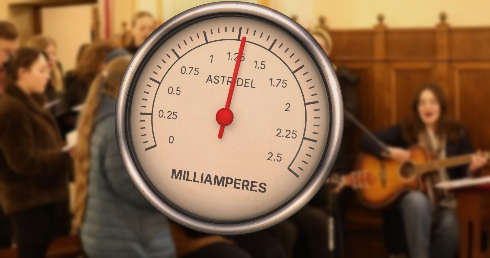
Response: 1.3; mA
